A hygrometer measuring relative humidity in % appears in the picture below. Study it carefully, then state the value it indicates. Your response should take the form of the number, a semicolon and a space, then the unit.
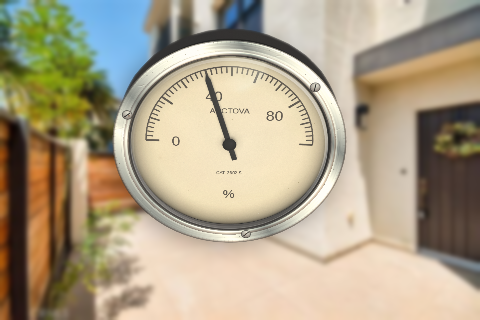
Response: 40; %
